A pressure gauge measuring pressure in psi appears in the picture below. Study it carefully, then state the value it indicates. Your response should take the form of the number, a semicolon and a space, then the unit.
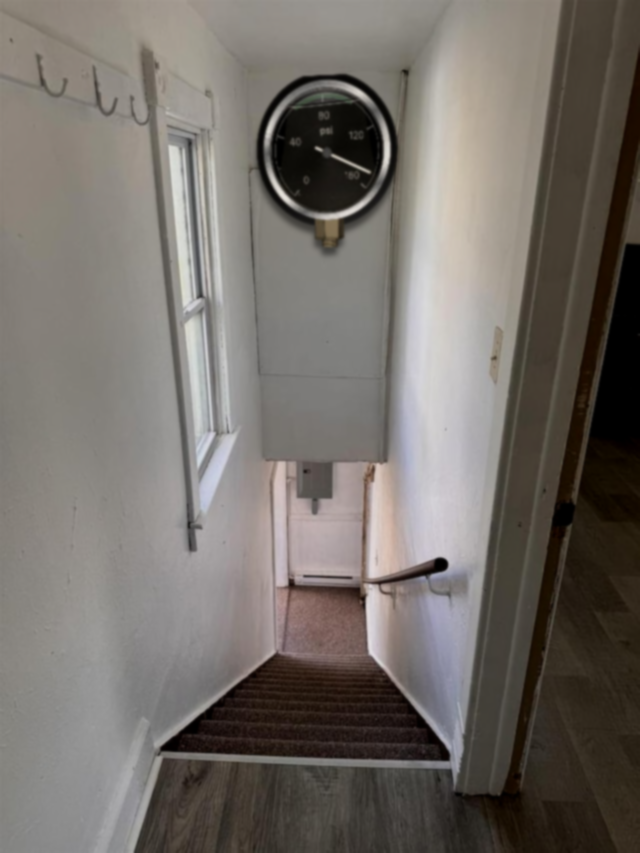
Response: 150; psi
